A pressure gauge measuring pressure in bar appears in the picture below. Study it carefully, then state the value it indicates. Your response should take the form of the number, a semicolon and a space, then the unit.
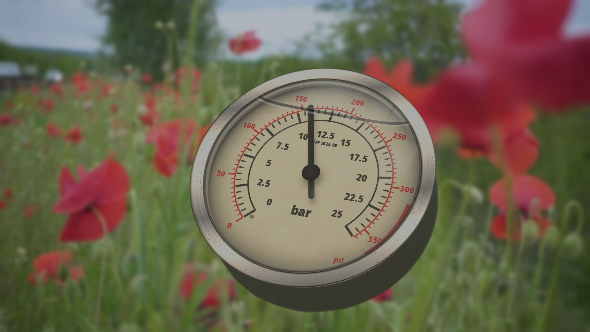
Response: 11; bar
